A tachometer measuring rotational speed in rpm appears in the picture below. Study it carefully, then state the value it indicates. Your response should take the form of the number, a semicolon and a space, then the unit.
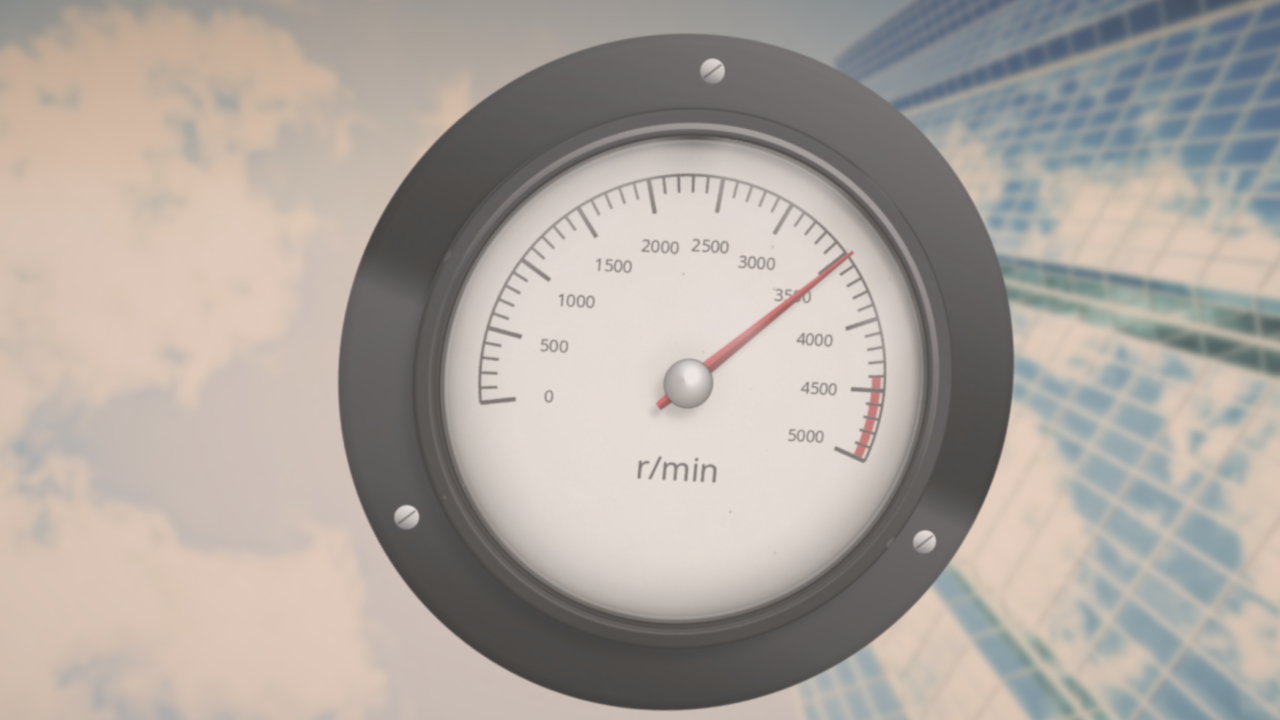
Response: 3500; rpm
